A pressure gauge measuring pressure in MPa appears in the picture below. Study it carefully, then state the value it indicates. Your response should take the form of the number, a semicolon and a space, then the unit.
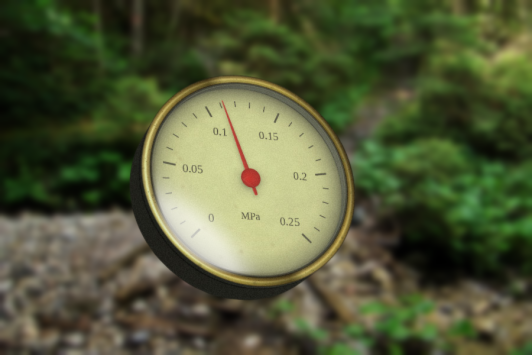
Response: 0.11; MPa
